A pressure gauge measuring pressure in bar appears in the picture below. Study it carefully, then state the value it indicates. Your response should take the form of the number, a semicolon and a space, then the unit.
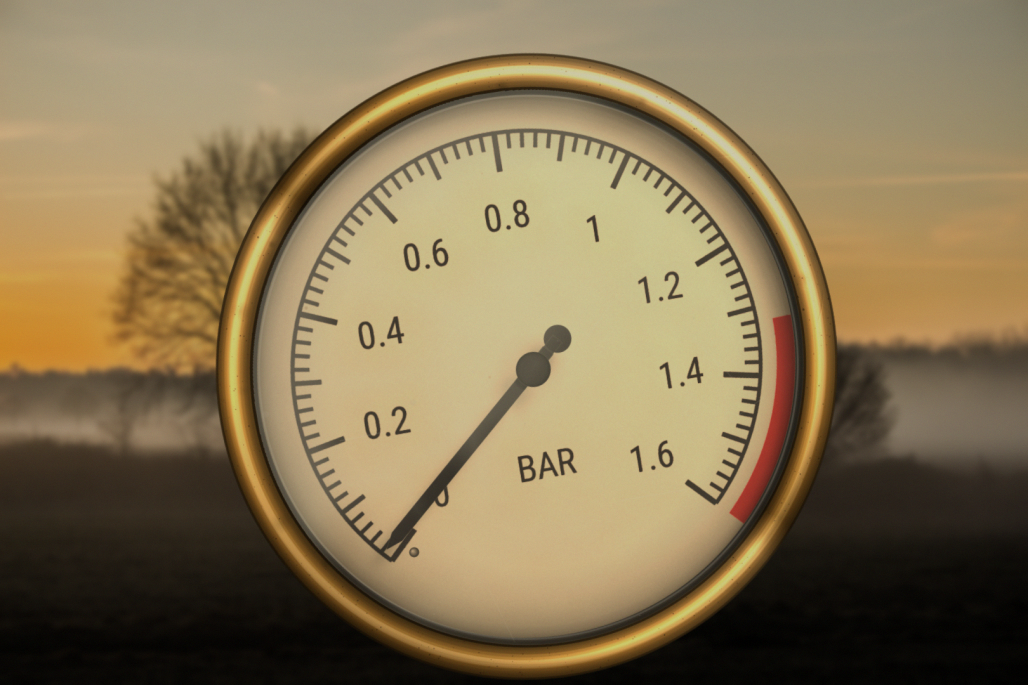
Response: 0.02; bar
